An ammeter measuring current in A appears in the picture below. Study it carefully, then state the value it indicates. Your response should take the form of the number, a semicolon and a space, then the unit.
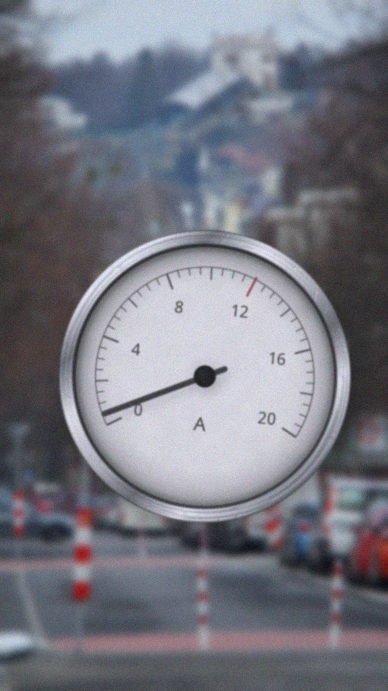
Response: 0.5; A
